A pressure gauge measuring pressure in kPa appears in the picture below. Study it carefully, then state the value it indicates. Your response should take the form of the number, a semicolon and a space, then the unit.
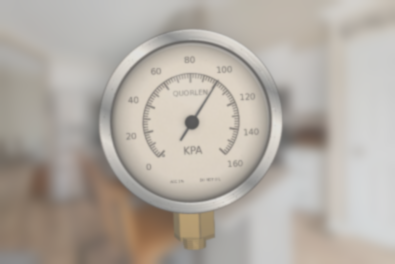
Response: 100; kPa
